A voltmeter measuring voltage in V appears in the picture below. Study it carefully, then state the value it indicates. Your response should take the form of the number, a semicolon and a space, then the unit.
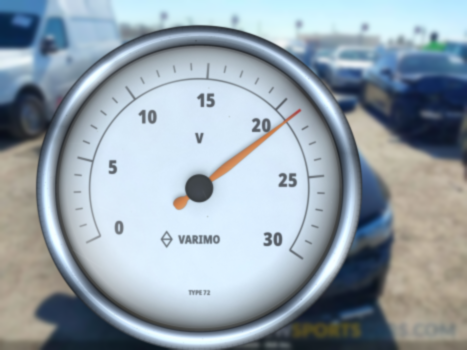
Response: 21; V
